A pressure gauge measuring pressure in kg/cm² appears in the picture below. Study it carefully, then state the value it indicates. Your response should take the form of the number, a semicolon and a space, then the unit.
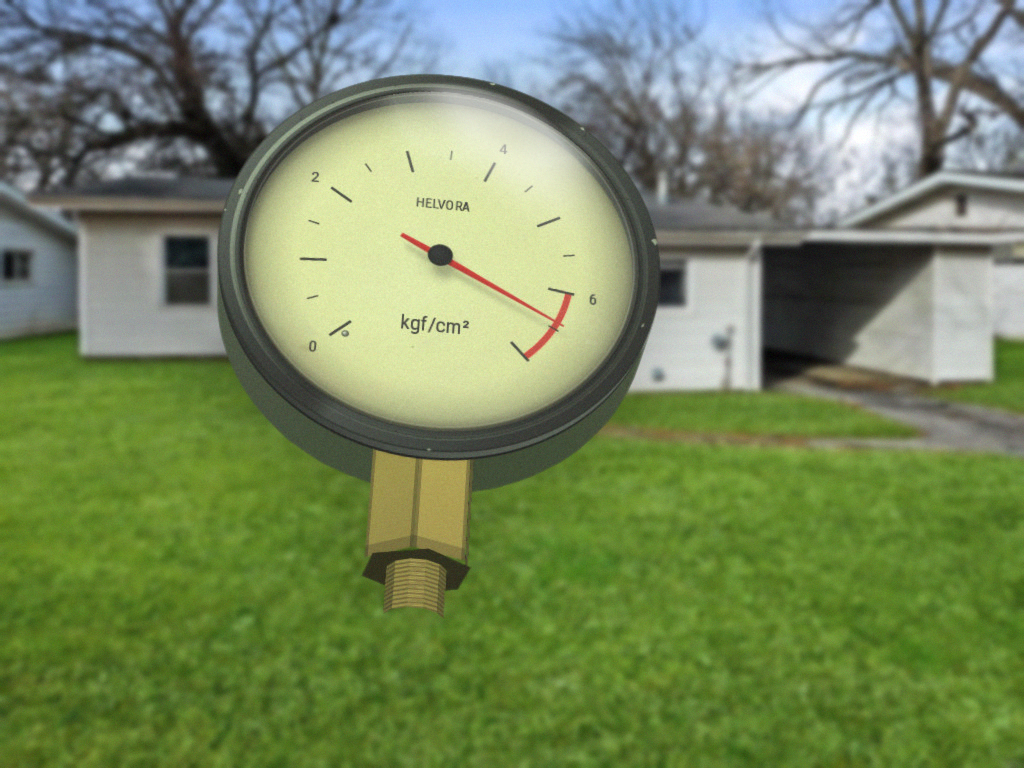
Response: 6.5; kg/cm²
